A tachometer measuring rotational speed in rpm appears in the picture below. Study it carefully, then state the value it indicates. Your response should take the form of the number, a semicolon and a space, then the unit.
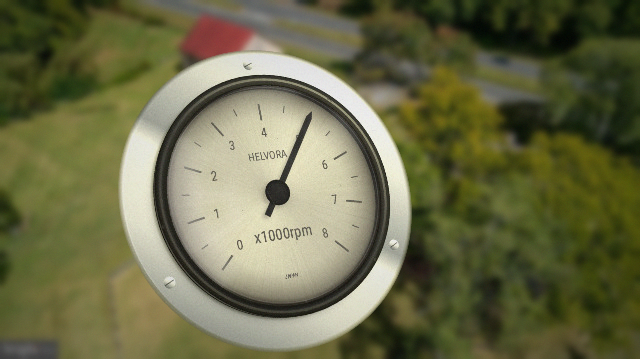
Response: 5000; rpm
